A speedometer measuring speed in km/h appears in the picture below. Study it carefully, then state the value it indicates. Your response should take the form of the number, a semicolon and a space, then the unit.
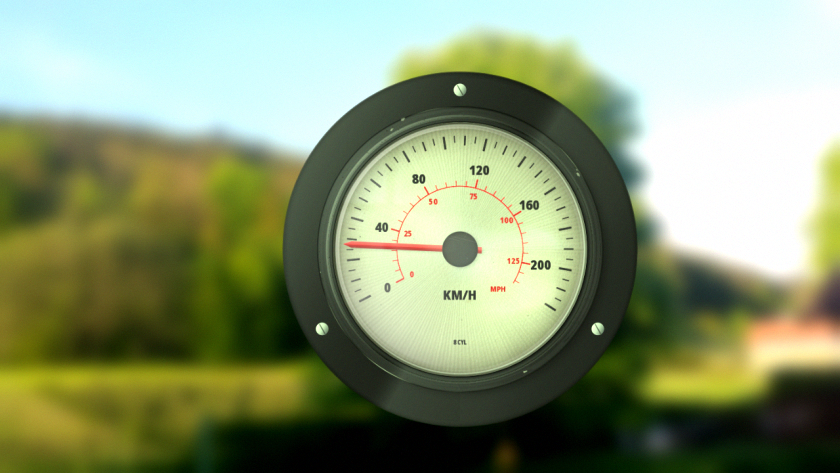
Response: 27.5; km/h
